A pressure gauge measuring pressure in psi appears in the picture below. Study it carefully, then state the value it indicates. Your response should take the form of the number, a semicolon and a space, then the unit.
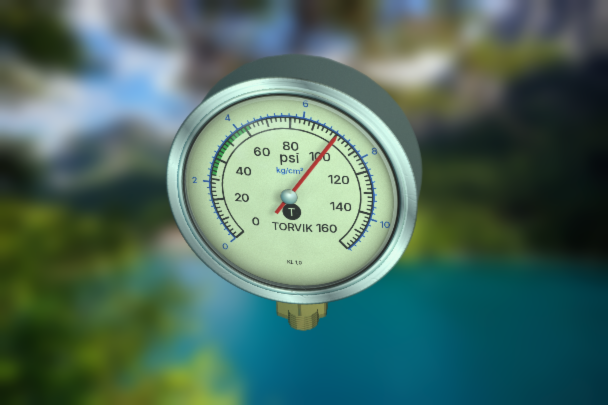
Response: 100; psi
